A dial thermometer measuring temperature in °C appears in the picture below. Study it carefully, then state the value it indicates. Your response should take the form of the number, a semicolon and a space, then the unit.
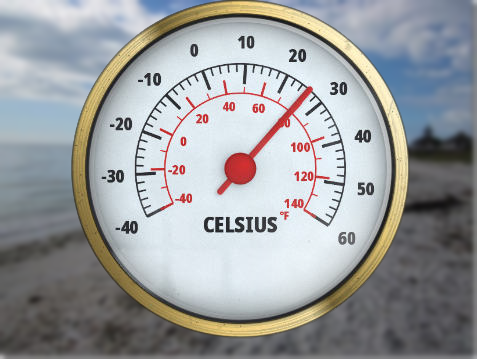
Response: 26; °C
